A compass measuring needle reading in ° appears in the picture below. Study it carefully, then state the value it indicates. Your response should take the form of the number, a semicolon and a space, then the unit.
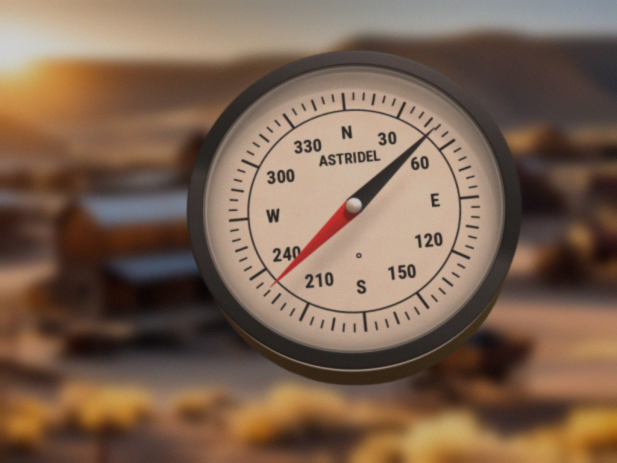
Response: 230; °
